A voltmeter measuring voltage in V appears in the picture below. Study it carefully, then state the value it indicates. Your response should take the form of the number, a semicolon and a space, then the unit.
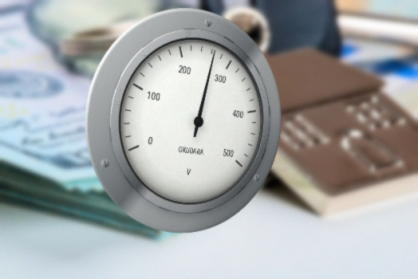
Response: 260; V
